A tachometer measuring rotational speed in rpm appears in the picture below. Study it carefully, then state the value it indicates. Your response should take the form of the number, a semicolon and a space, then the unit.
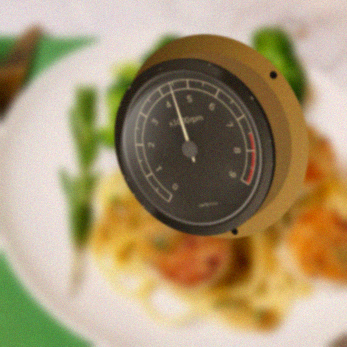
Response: 4500; rpm
